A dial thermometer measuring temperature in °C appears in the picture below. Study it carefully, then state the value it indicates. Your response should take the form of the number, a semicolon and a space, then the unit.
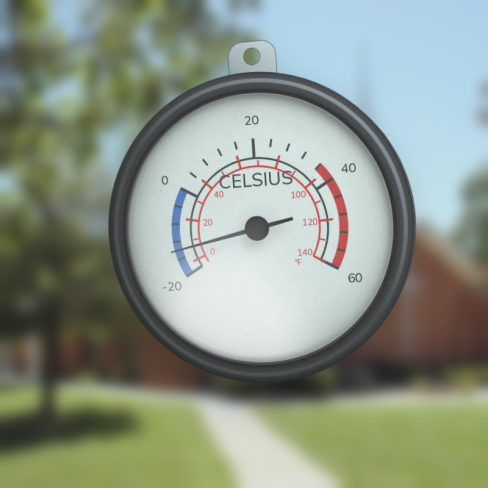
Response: -14; °C
